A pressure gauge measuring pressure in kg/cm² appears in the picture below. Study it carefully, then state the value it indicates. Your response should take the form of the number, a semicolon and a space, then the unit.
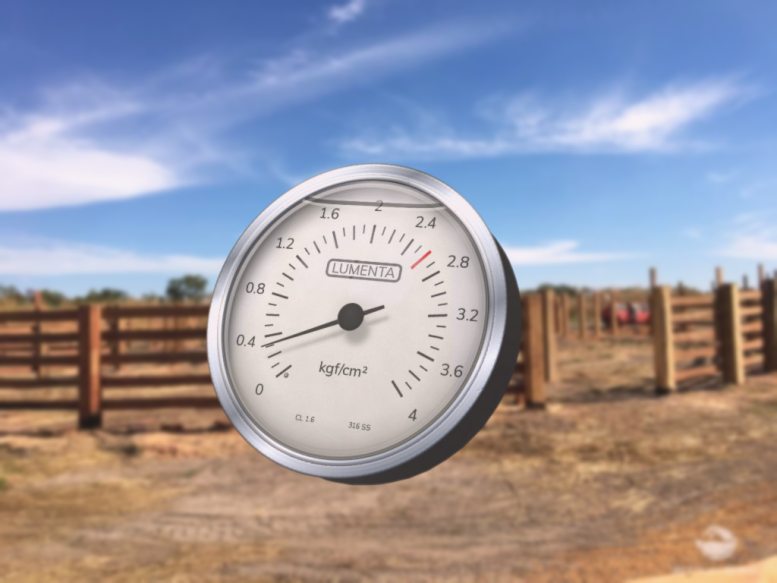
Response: 0.3; kg/cm²
